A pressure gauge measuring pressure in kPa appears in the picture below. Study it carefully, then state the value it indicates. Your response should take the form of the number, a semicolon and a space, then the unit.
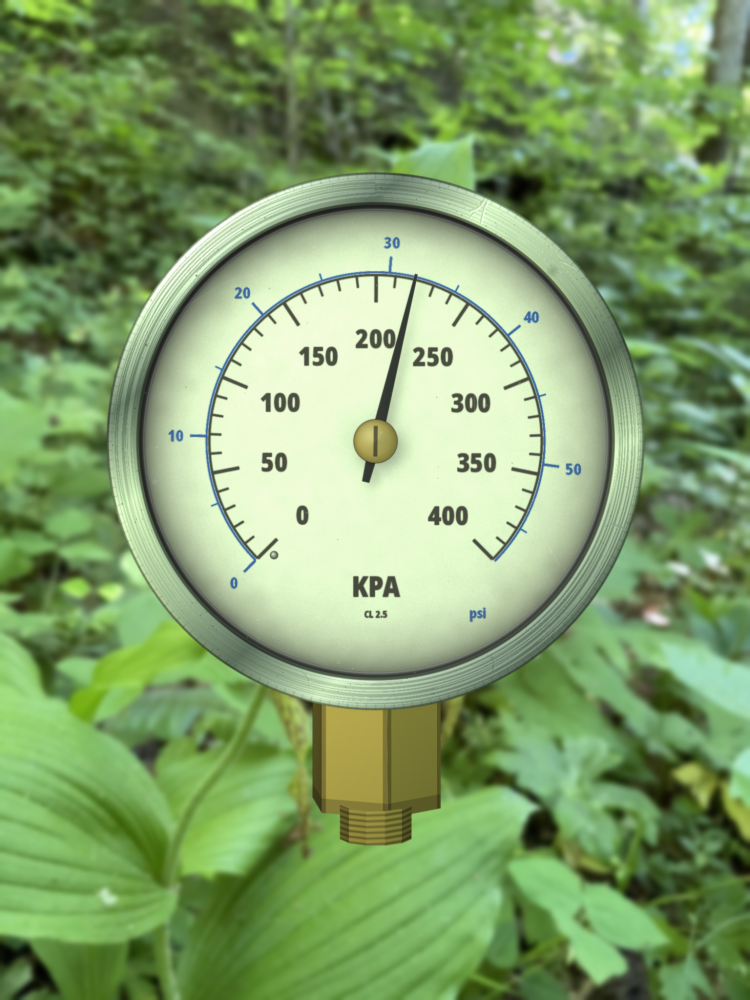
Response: 220; kPa
